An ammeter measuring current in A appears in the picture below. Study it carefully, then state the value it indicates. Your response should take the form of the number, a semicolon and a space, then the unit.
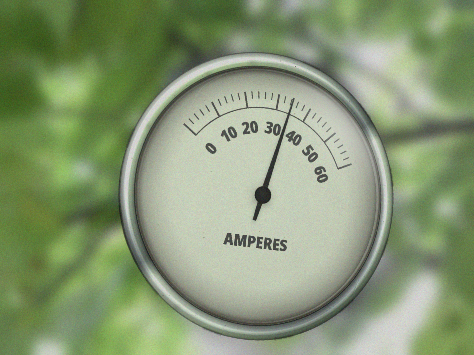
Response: 34; A
